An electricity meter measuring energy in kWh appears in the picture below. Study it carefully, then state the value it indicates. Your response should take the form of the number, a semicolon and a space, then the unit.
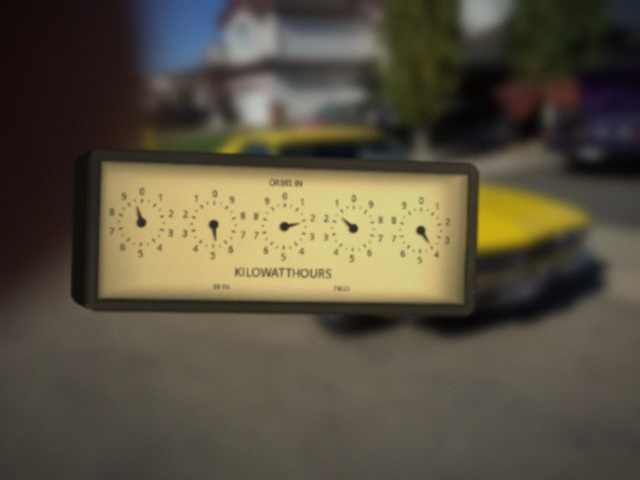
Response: 95214; kWh
